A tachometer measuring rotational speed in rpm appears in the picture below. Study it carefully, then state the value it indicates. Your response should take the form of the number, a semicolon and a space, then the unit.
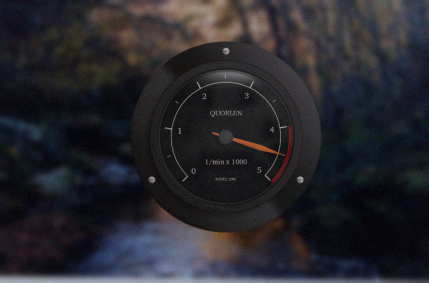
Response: 4500; rpm
